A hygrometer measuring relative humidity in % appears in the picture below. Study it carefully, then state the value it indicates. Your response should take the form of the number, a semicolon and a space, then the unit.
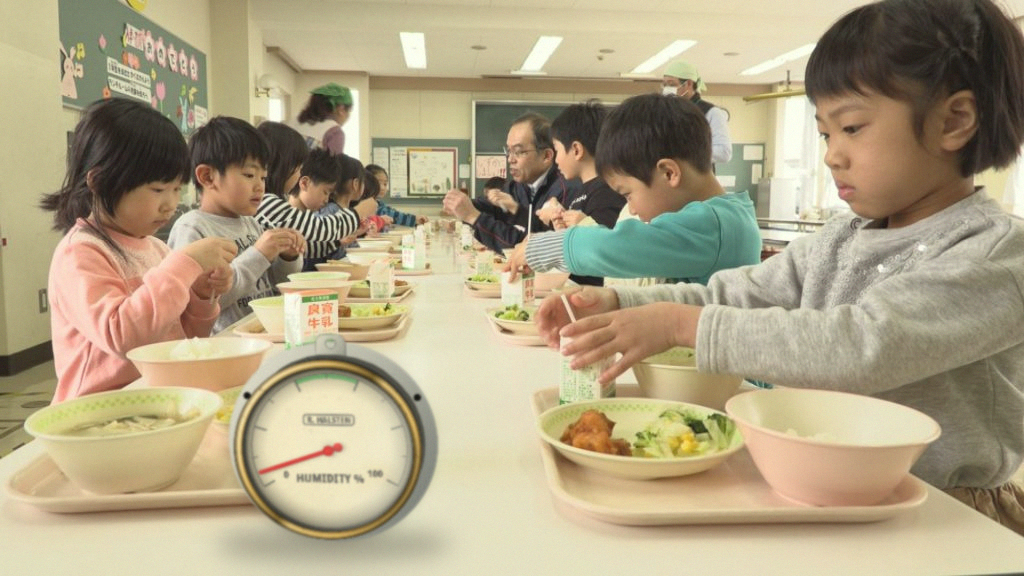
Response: 5; %
